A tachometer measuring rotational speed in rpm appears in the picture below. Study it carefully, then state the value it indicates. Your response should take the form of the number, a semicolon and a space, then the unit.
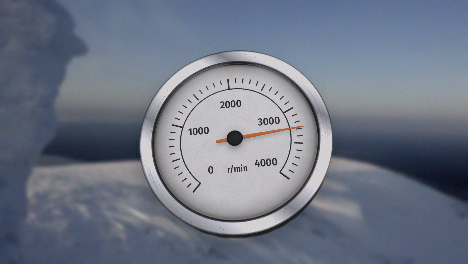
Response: 3300; rpm
